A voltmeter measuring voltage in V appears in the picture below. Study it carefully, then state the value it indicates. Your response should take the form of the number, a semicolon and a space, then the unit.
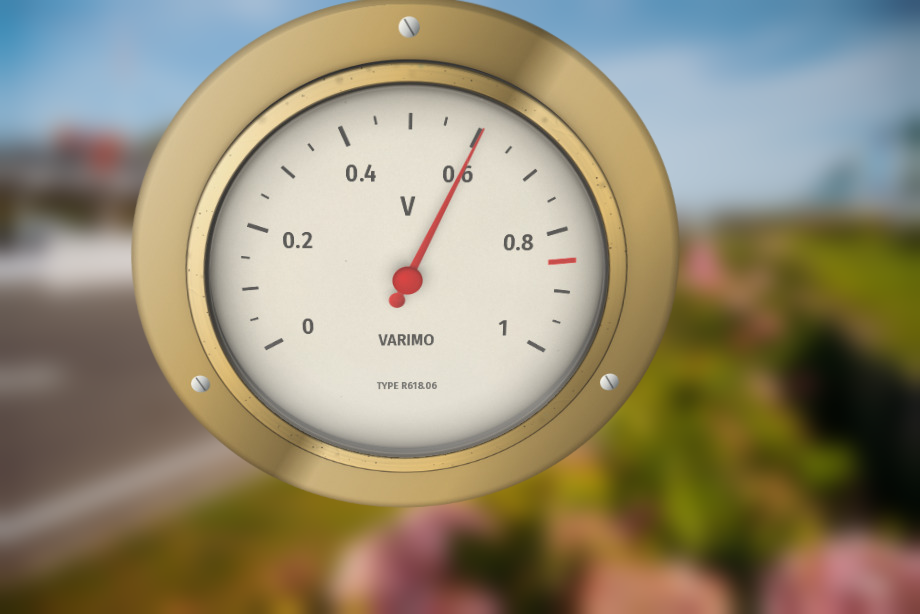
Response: 0.6; V
